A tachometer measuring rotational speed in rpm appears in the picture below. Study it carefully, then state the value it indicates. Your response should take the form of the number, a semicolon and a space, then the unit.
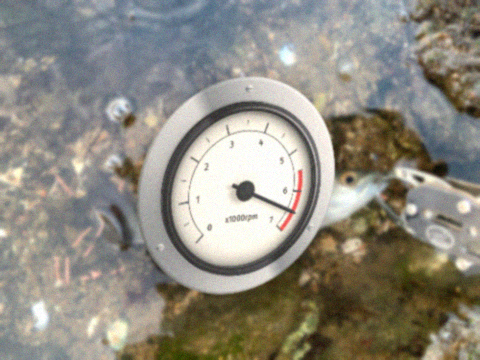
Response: 6500; rpm
